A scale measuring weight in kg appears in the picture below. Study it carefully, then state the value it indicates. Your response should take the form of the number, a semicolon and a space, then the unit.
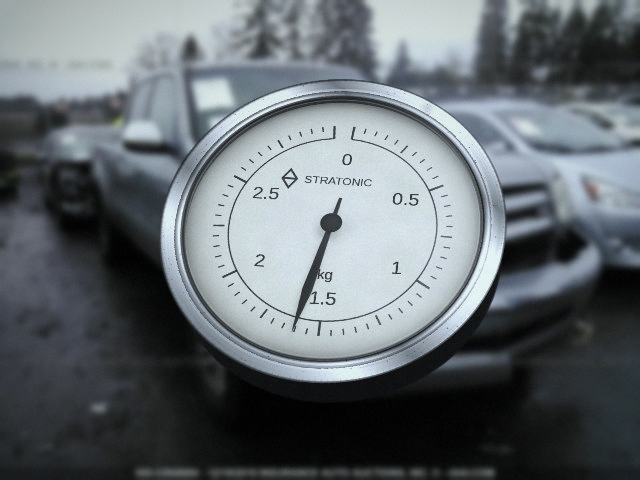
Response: 1.6; kg
